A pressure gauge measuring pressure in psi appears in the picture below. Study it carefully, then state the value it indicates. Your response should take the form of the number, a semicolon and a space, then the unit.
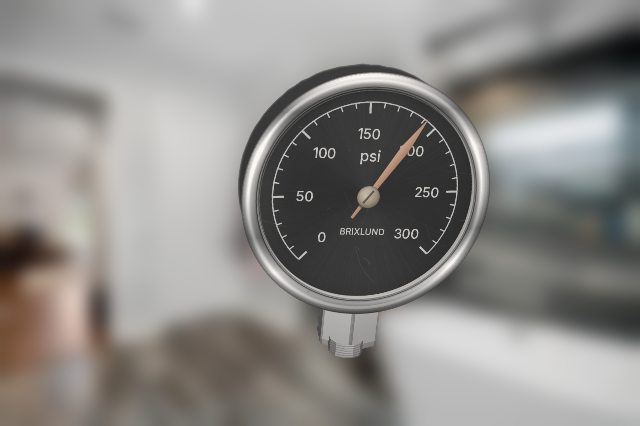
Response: 190; psi
